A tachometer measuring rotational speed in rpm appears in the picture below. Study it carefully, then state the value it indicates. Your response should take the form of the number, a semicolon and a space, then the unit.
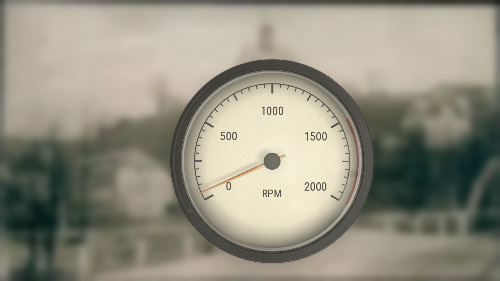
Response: 50; rpm
